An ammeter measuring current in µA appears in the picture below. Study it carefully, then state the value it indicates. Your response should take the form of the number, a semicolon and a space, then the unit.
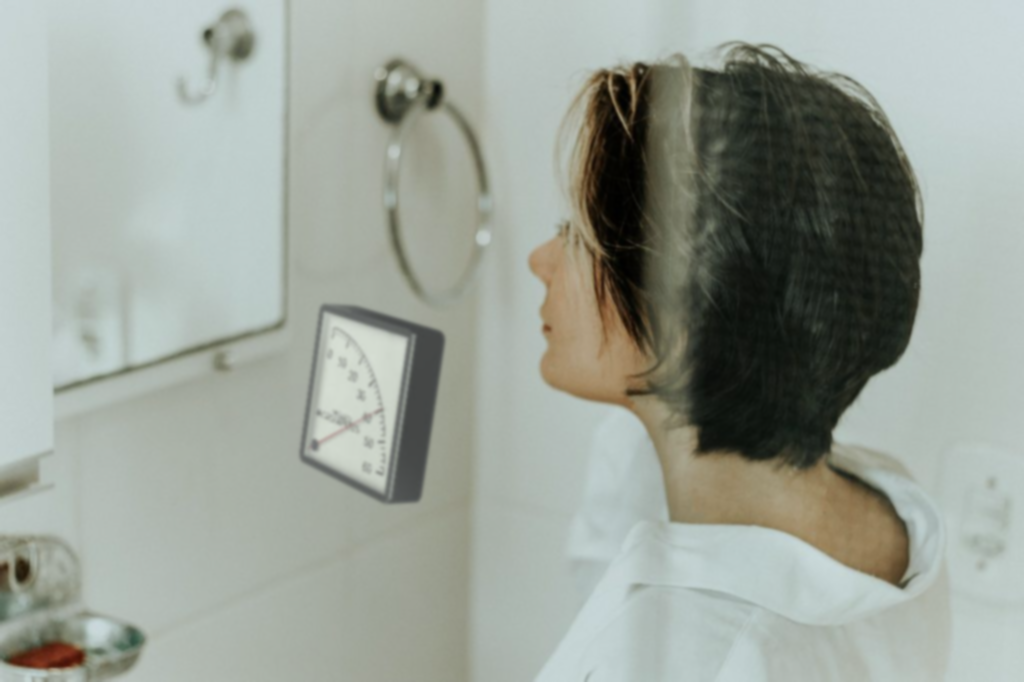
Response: 40; µA
